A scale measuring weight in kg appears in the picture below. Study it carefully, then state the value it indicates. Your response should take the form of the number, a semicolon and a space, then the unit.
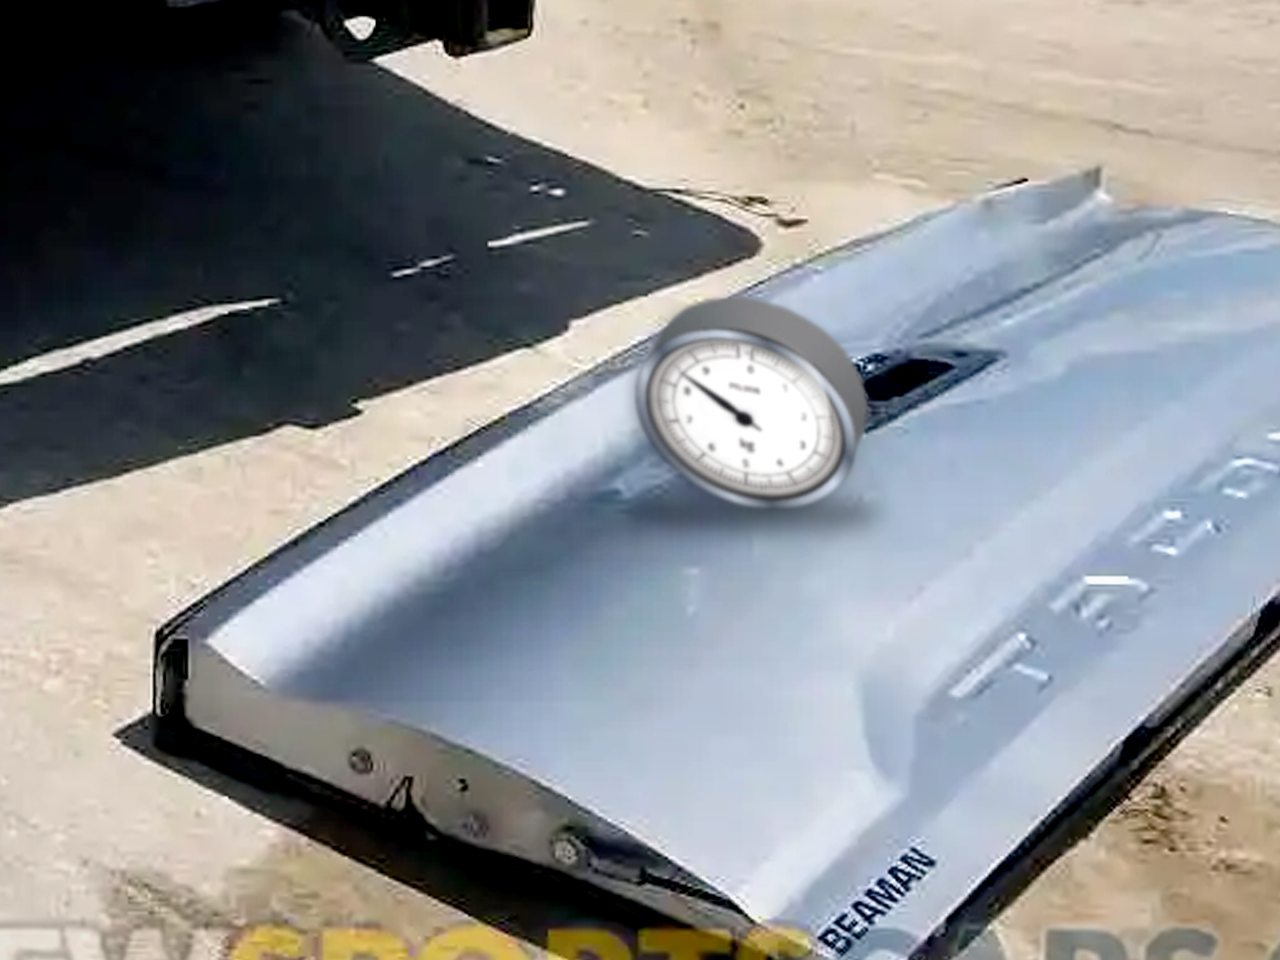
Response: 8.5; kg
